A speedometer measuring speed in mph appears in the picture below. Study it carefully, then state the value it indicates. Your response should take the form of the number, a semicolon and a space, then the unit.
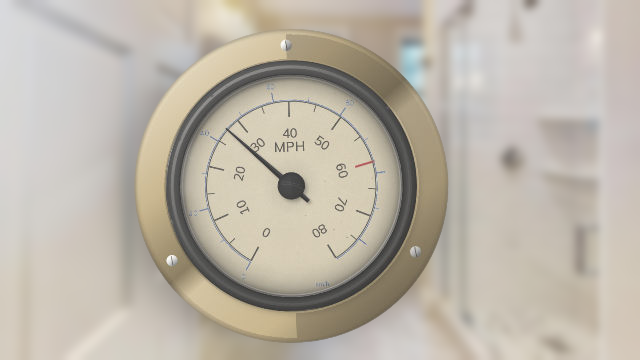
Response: 27.5; mph
